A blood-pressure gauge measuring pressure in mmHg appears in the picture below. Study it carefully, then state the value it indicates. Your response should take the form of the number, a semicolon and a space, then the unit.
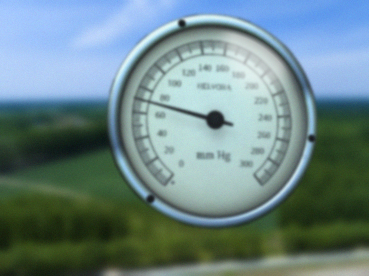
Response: 70; mmHg
